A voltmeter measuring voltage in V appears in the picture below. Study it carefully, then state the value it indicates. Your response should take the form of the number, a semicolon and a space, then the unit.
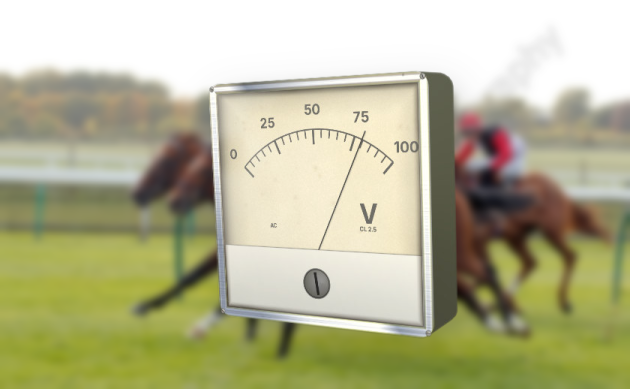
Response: 80; V
